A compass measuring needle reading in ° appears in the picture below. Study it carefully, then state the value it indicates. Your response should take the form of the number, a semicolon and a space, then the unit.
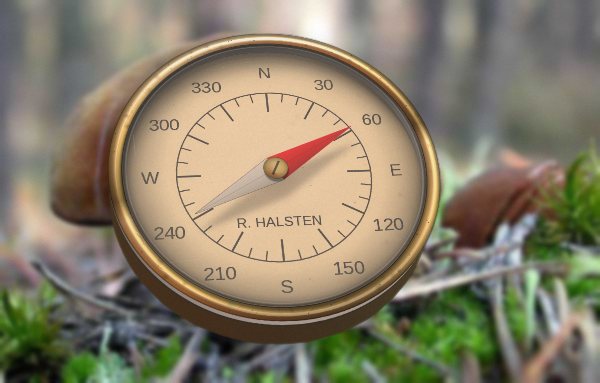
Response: 60; °
